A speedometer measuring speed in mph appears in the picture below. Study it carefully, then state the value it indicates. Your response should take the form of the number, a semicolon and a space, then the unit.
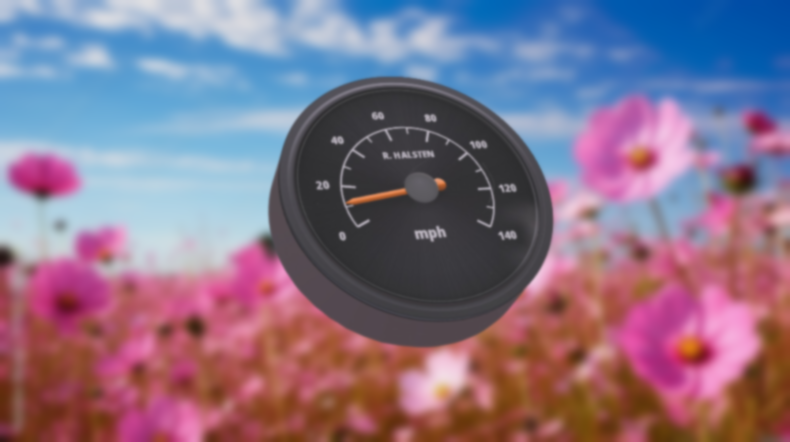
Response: 10; mph
